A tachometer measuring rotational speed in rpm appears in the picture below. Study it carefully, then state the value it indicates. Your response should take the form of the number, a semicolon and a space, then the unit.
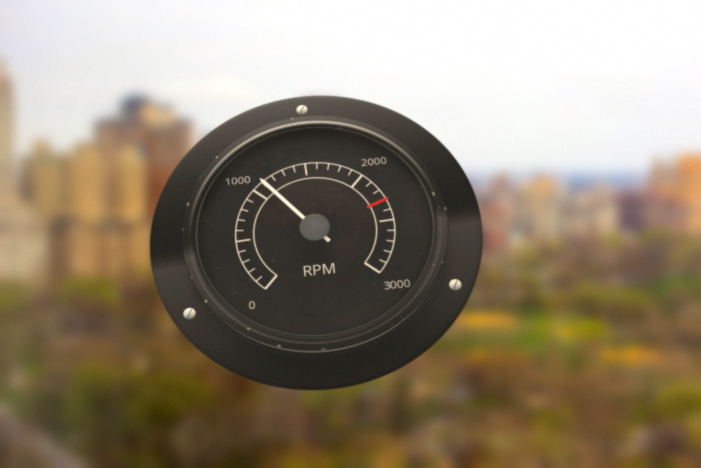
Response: 1100; rpm
